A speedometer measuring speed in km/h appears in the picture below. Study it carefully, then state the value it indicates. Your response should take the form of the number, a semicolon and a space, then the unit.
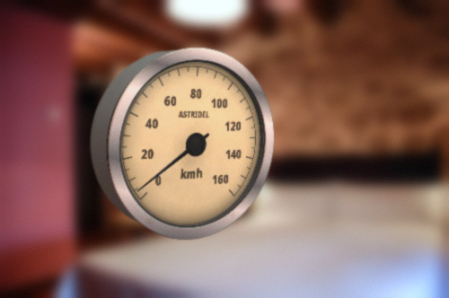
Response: 5; km/h
